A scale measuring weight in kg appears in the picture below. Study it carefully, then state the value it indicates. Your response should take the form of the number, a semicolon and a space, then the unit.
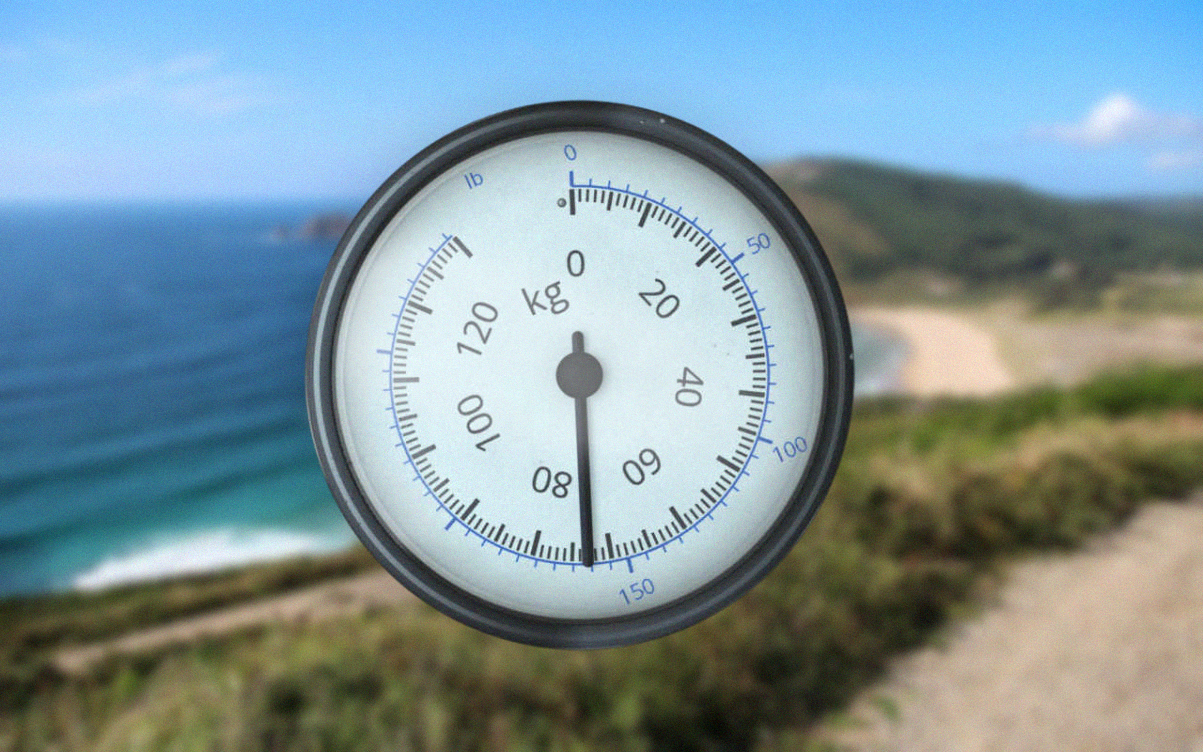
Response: 73; kg
